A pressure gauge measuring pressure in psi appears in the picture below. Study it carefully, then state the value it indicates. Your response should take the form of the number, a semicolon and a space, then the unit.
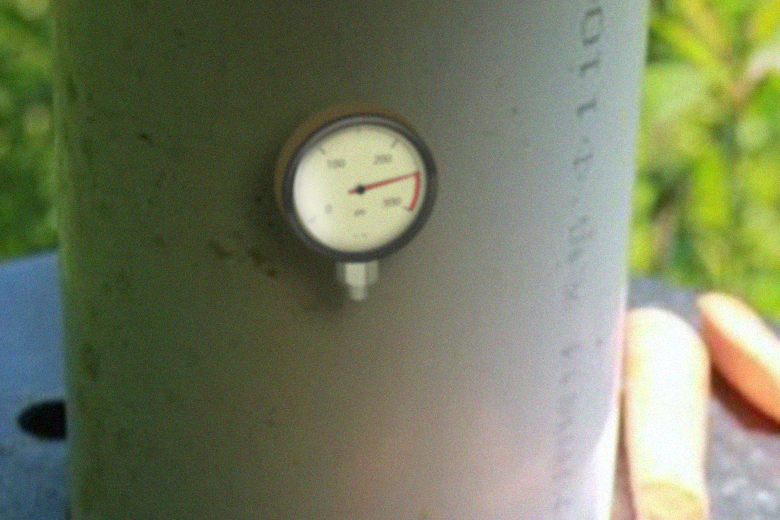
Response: 250; psi
